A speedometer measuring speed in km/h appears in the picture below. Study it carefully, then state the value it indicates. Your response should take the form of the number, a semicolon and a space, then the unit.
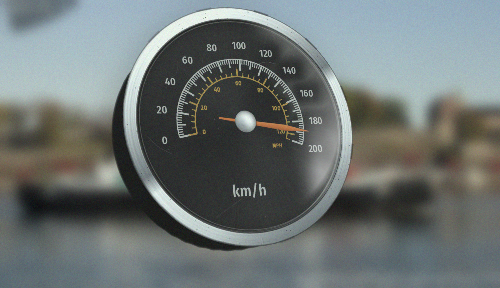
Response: 190; km/h
